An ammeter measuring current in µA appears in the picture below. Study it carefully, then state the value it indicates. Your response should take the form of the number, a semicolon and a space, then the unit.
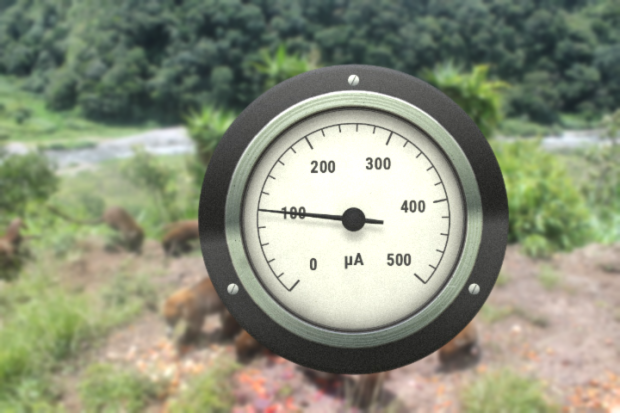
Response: 100; µA
